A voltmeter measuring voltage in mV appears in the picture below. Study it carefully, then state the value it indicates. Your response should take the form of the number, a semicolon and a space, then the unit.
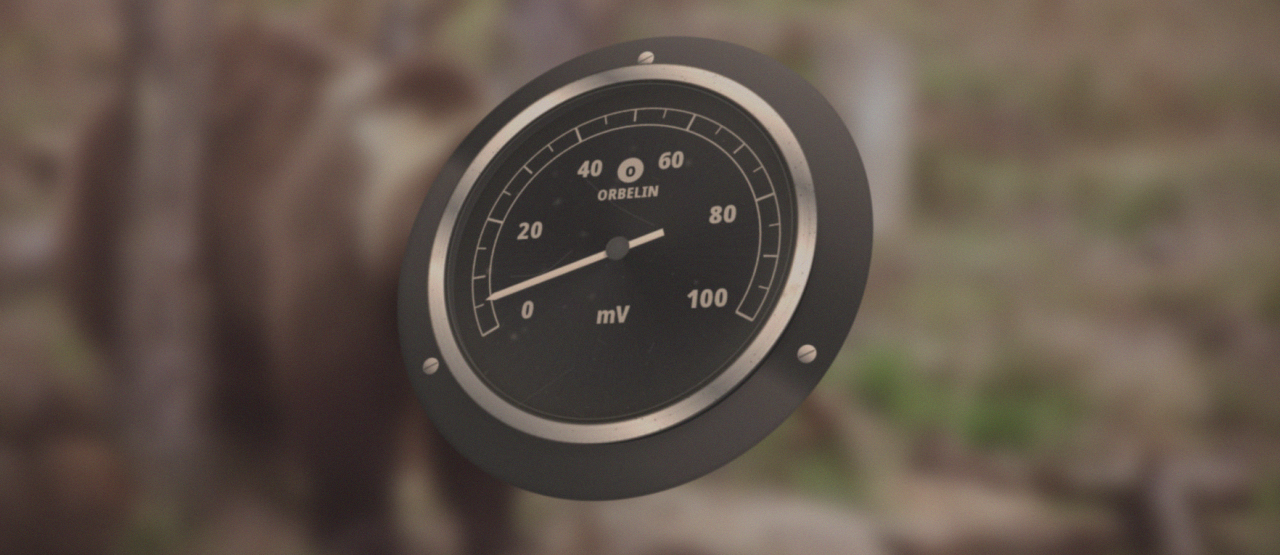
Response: 5; mV
